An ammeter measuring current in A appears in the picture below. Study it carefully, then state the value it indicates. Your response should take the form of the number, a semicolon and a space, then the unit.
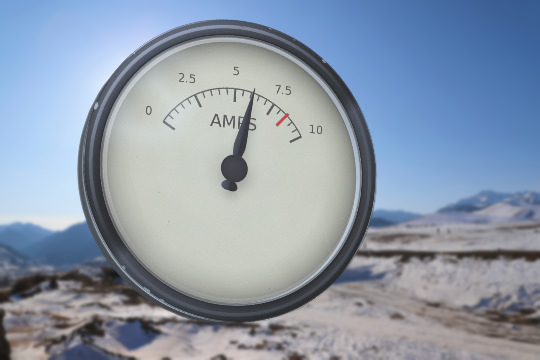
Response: 6; A
